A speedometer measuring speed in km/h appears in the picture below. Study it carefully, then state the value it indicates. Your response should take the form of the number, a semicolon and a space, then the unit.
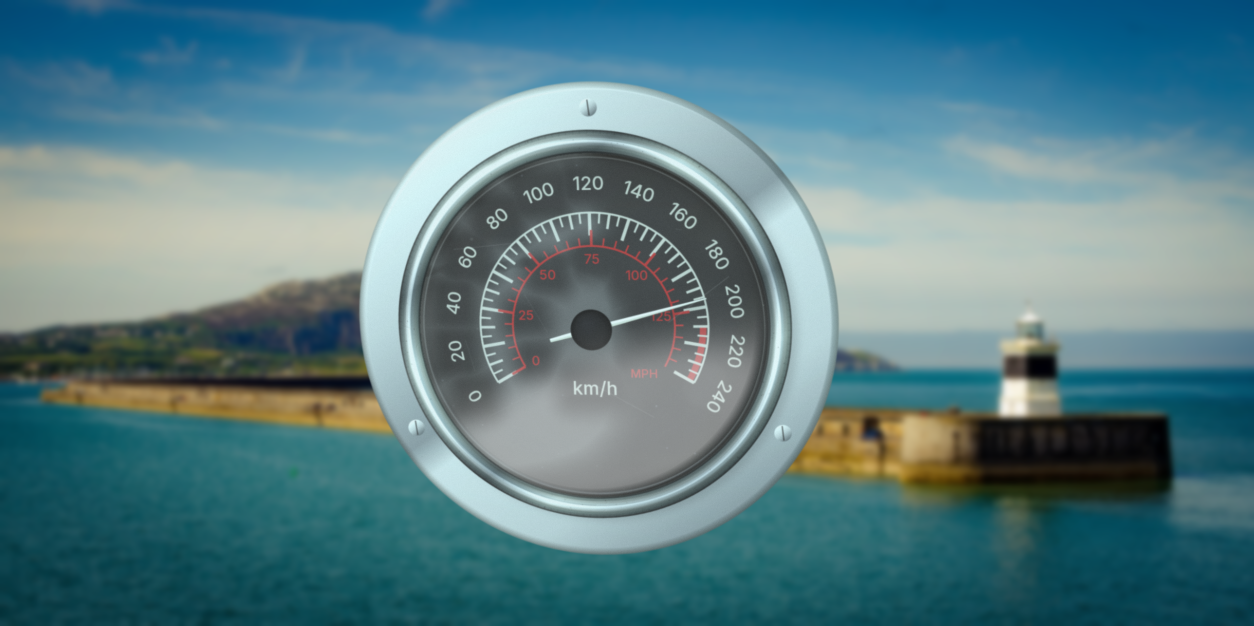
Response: 195; km/h
